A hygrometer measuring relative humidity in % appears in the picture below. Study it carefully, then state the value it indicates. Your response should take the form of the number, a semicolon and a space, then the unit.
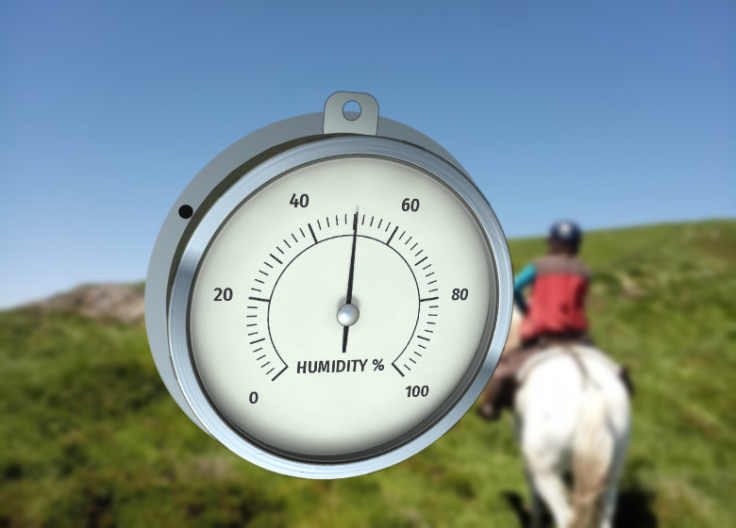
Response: 50; %
